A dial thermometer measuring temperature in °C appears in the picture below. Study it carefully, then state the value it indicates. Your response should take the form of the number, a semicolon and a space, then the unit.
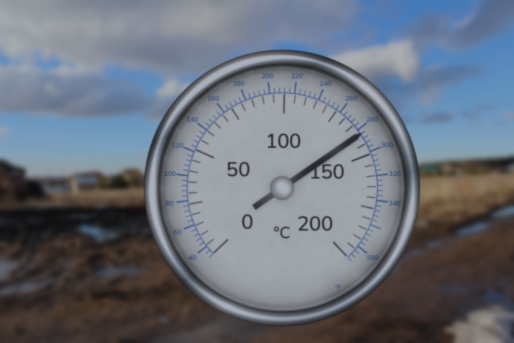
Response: 140; °C
